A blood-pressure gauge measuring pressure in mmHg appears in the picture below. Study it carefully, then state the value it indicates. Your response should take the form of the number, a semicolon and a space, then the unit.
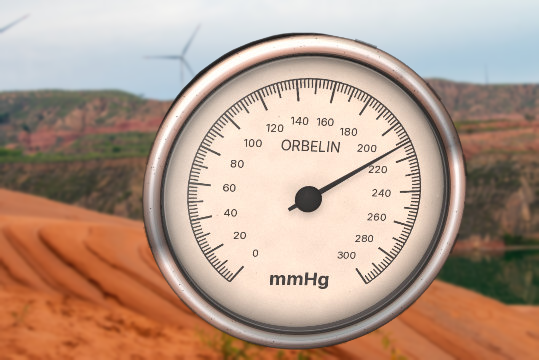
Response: 210; mmHg
